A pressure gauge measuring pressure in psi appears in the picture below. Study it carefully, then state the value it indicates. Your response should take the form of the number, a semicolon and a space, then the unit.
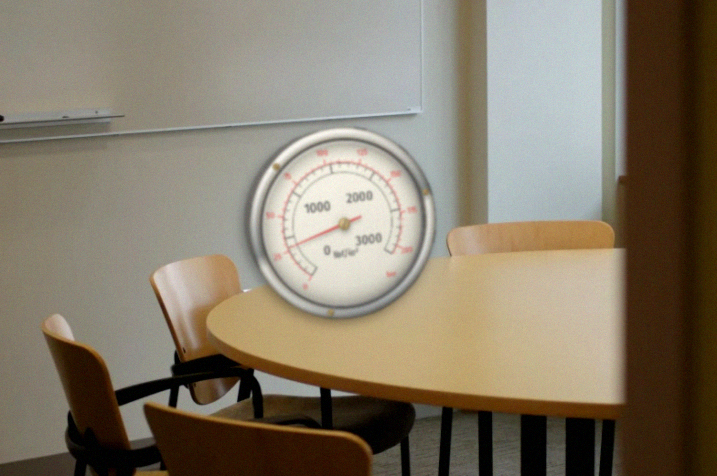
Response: 400; psi
